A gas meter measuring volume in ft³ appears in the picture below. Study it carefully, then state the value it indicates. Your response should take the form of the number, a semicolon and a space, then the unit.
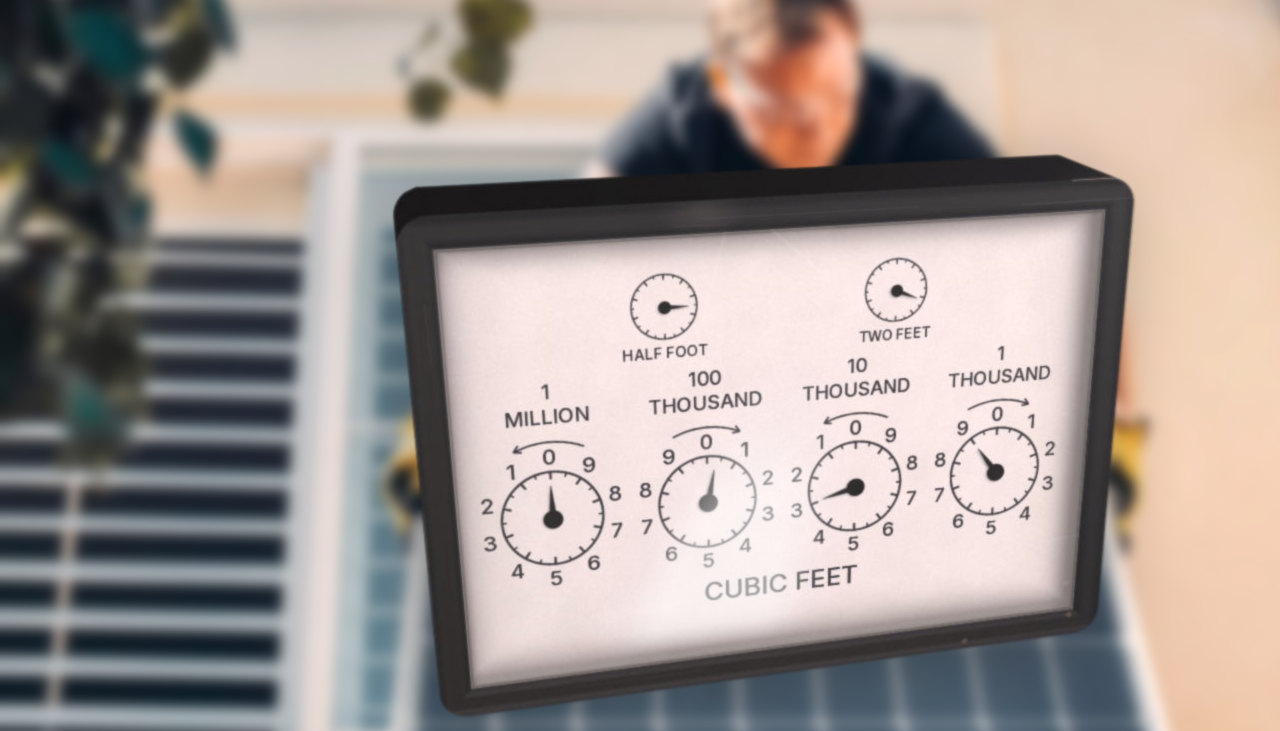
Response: 2900; ft³
